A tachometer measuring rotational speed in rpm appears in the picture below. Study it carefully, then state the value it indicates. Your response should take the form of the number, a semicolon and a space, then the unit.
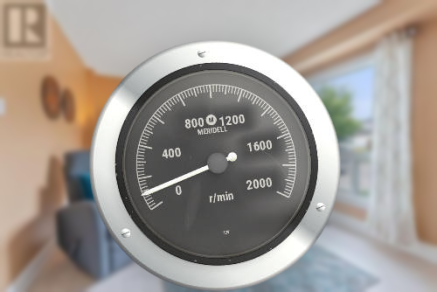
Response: 100; rpm
